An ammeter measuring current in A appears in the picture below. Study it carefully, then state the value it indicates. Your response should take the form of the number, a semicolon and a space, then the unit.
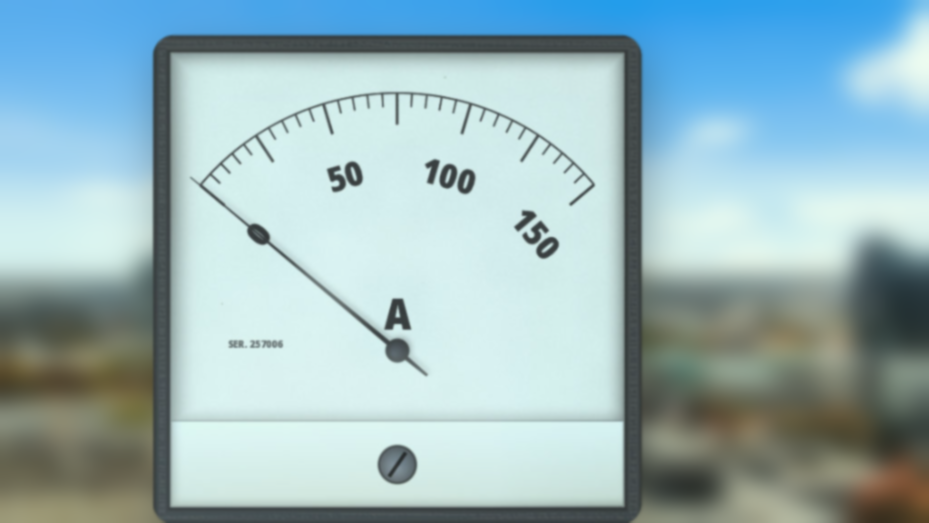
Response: 0; A
